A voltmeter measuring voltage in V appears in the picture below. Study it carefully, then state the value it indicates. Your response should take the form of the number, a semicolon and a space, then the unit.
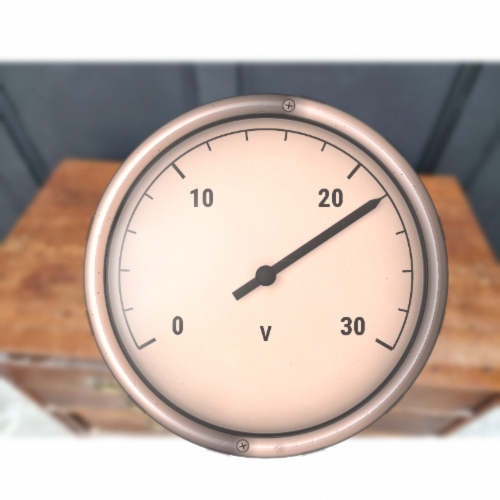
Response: 22; V
